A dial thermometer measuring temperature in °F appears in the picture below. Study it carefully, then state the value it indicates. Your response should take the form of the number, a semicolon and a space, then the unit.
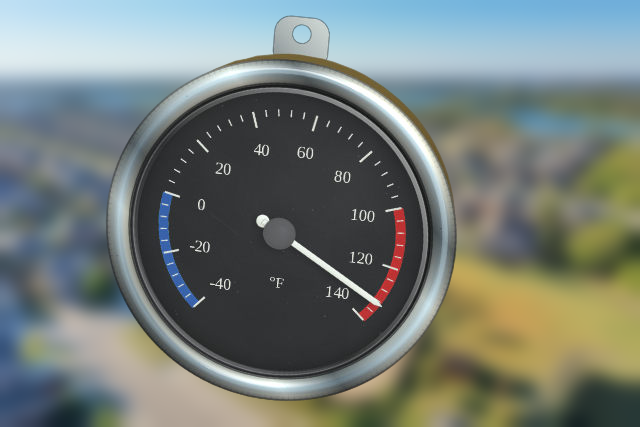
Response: 132; °F
